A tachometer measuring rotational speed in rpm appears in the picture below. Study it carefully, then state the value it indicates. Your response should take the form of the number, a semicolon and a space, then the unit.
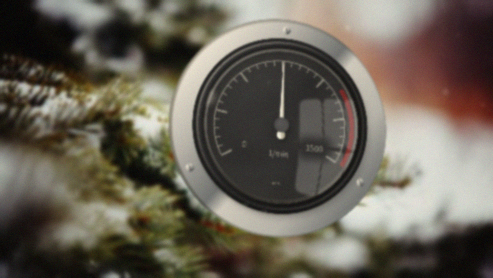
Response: 750; rpm
